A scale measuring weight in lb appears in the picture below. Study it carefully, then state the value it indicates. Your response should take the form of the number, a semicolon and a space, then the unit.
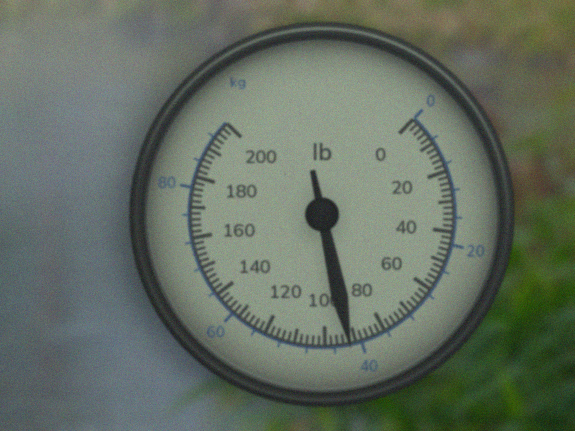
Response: 92; lb
